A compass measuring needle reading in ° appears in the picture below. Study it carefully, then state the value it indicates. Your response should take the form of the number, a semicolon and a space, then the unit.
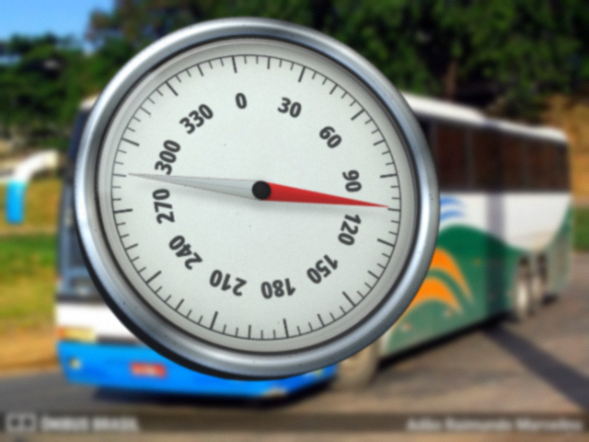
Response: 105; °
